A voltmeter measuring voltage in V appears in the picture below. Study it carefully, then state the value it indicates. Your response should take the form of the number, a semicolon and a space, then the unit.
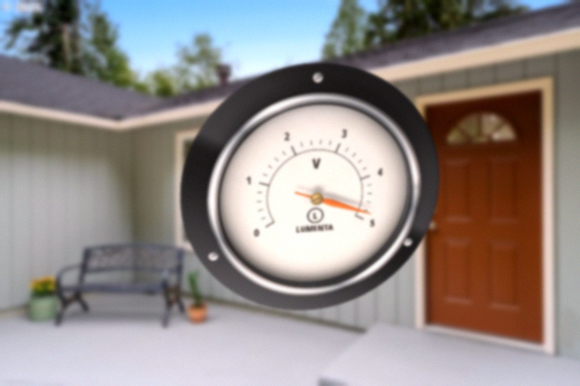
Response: 4.8; V
